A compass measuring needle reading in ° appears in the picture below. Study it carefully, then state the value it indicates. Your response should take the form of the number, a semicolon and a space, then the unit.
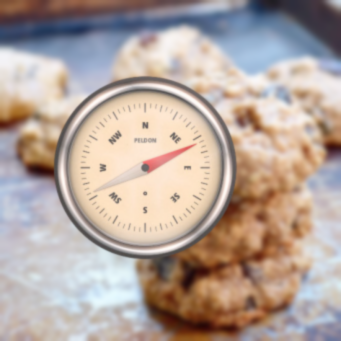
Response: 65; °
